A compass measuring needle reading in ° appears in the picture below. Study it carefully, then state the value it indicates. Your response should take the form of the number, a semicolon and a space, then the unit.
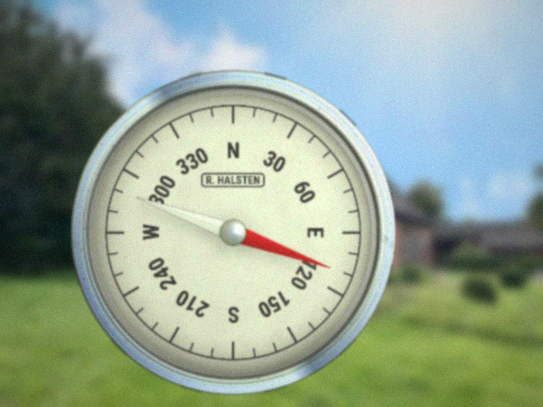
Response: 110; °
